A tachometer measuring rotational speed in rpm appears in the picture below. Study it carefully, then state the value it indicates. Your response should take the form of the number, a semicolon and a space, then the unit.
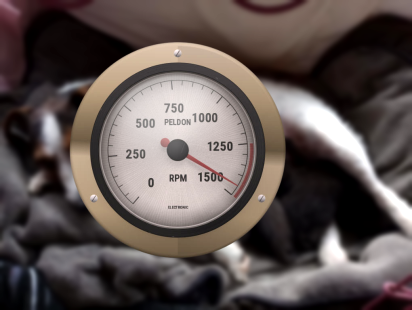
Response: 1450; rpm
